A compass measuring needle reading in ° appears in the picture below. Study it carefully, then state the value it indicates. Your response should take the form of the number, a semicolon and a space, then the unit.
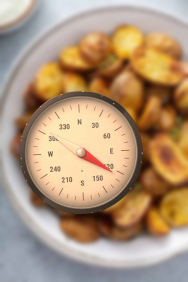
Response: 125; °
